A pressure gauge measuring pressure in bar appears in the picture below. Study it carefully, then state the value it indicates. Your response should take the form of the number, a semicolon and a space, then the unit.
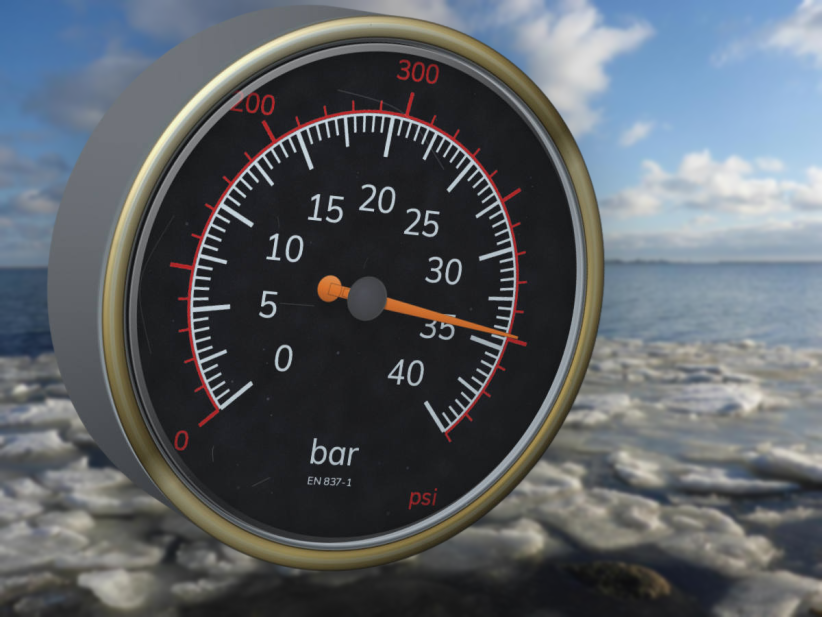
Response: 34.25; bar
